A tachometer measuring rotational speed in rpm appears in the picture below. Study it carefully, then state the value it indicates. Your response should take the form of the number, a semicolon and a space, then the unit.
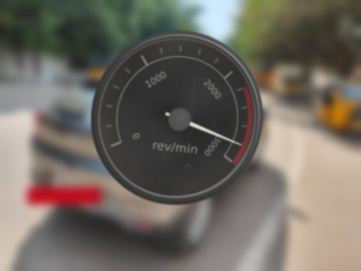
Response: 2800; rpm
